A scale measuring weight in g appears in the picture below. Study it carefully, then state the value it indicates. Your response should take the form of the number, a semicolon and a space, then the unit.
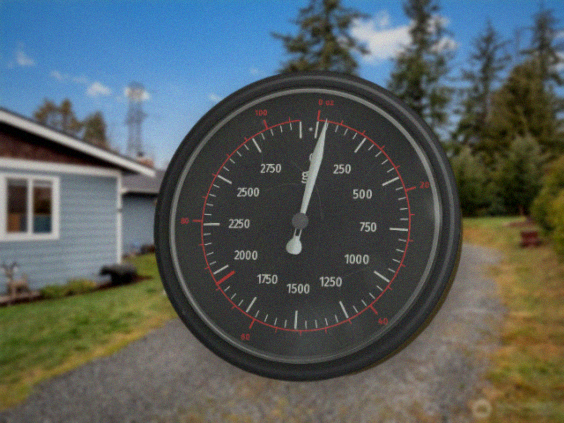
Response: 50; g
